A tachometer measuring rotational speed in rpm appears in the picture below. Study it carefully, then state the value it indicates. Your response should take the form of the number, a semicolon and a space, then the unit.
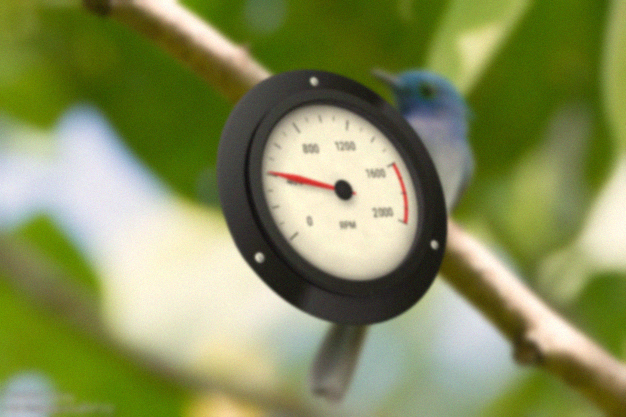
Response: 400; rpm
